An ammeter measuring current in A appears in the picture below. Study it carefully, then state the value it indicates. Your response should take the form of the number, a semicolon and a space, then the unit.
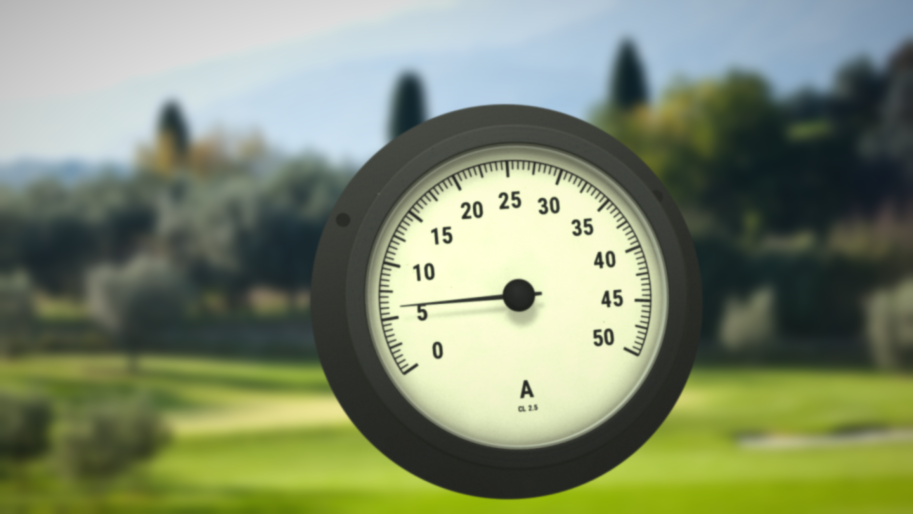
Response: 6; A
